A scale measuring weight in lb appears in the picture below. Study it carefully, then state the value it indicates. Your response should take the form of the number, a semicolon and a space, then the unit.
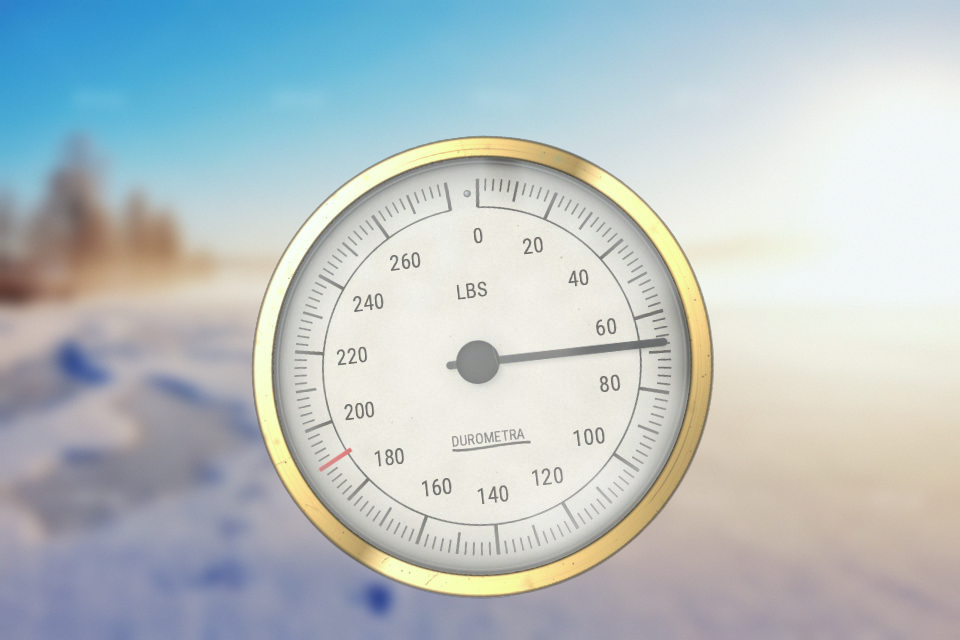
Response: 68; lb
